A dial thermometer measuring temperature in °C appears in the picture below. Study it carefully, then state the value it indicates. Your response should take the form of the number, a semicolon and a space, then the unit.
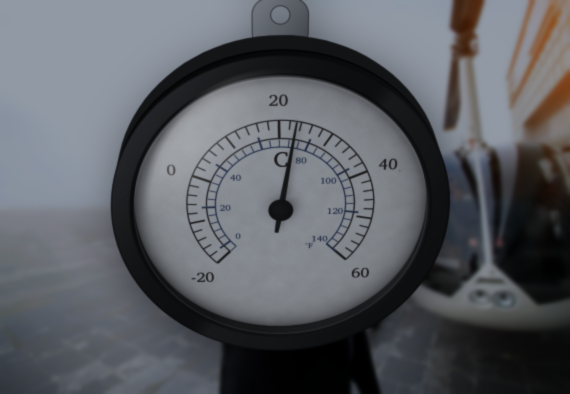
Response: 23; °C
